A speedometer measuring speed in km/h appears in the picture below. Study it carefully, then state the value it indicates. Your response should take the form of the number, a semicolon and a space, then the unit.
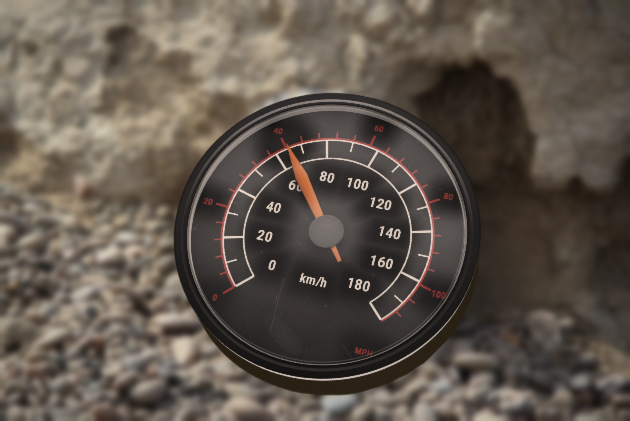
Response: 65; km/h
